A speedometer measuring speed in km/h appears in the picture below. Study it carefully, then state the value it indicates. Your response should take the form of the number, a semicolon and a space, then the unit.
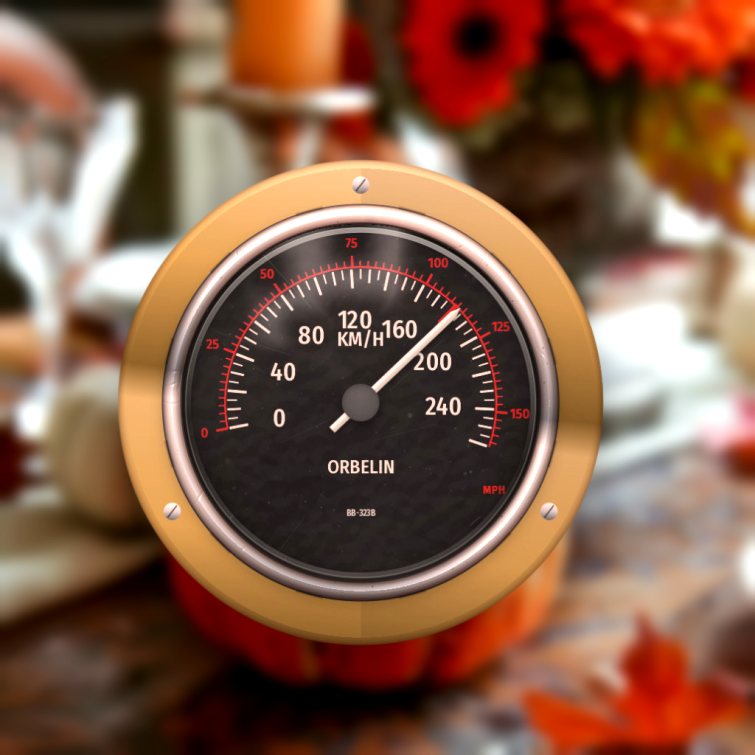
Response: 182.5; km/h
